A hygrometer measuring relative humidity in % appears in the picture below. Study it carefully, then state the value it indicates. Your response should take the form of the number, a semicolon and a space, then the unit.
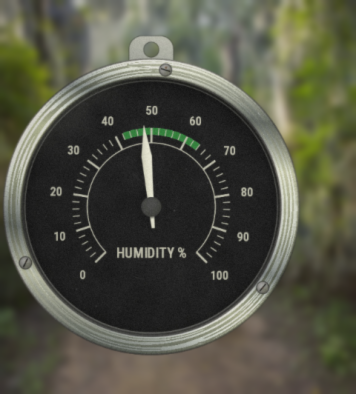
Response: 48; %
